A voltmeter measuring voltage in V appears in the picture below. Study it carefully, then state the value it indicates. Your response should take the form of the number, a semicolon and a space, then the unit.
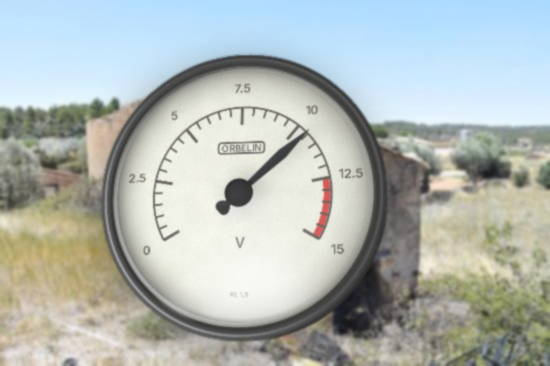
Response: 10.5; V
